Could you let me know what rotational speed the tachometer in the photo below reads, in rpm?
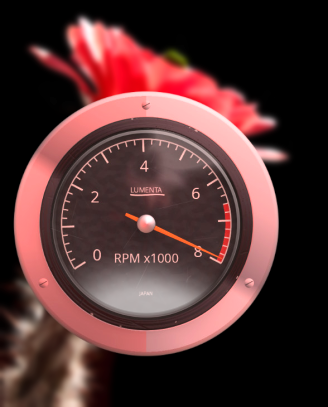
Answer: 7900 rpm
